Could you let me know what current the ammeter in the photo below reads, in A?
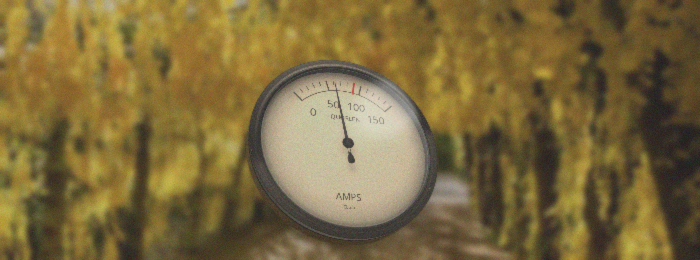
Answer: 60 A
